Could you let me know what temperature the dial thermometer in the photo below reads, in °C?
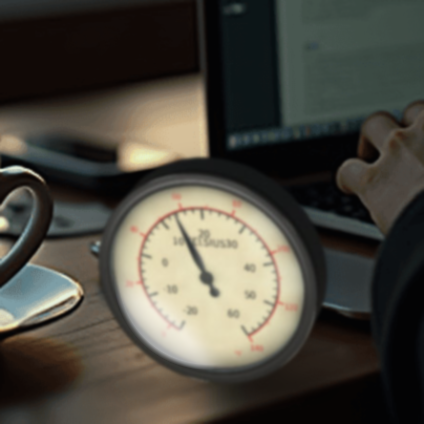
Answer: 14 °C
